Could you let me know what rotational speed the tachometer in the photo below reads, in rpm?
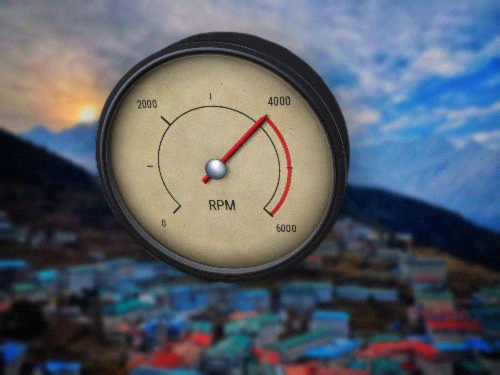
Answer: 4000 rpm
